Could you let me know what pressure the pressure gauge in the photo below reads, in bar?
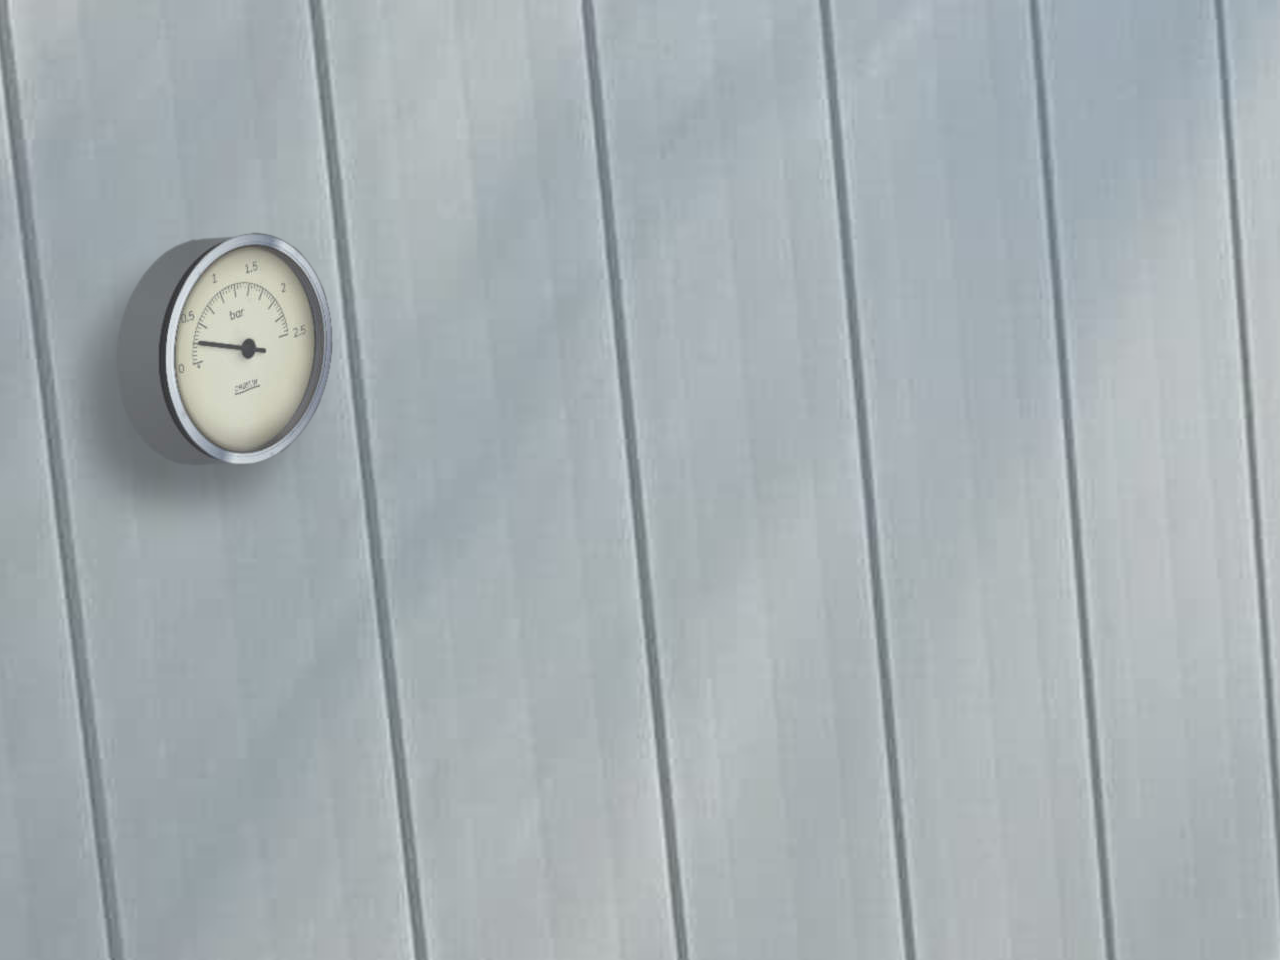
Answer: 0.25 bar
